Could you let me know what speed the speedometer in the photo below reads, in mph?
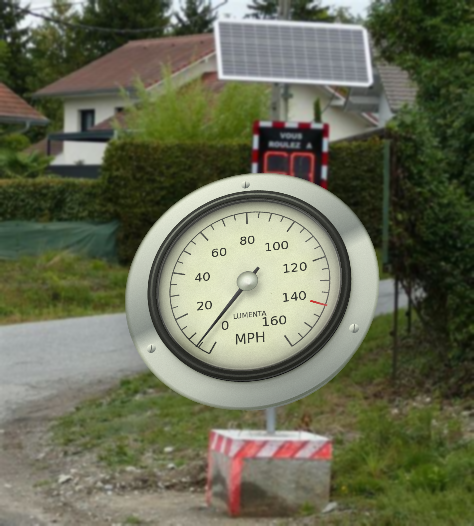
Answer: 5 mph
